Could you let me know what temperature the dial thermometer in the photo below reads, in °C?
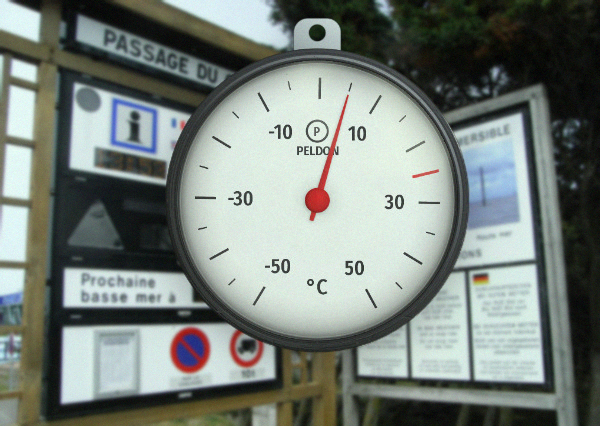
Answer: 5 °C
